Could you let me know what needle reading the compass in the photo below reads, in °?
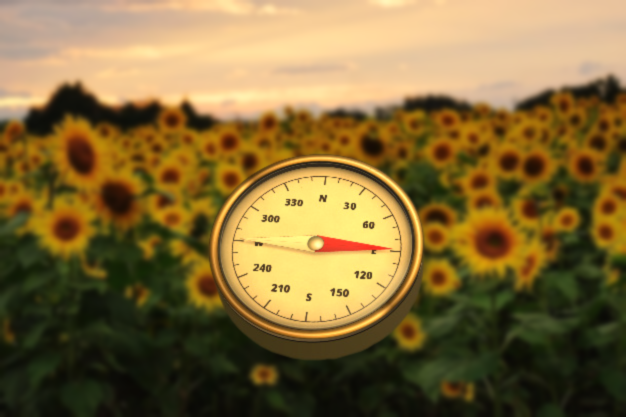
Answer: 90 °
